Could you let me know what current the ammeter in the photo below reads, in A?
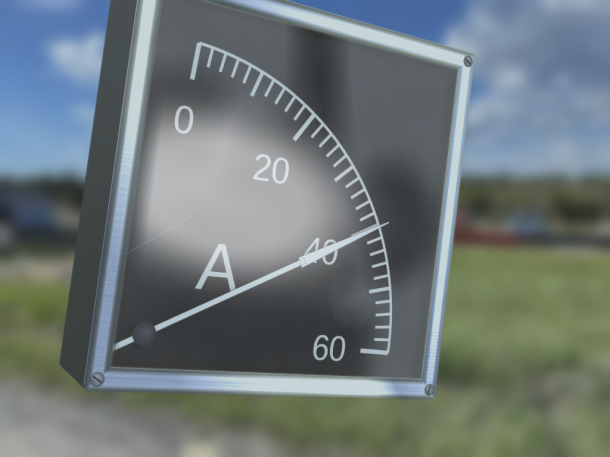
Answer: 40 A
